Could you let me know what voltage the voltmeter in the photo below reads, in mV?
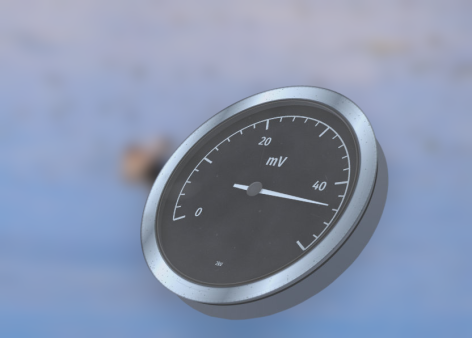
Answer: 44 mV
